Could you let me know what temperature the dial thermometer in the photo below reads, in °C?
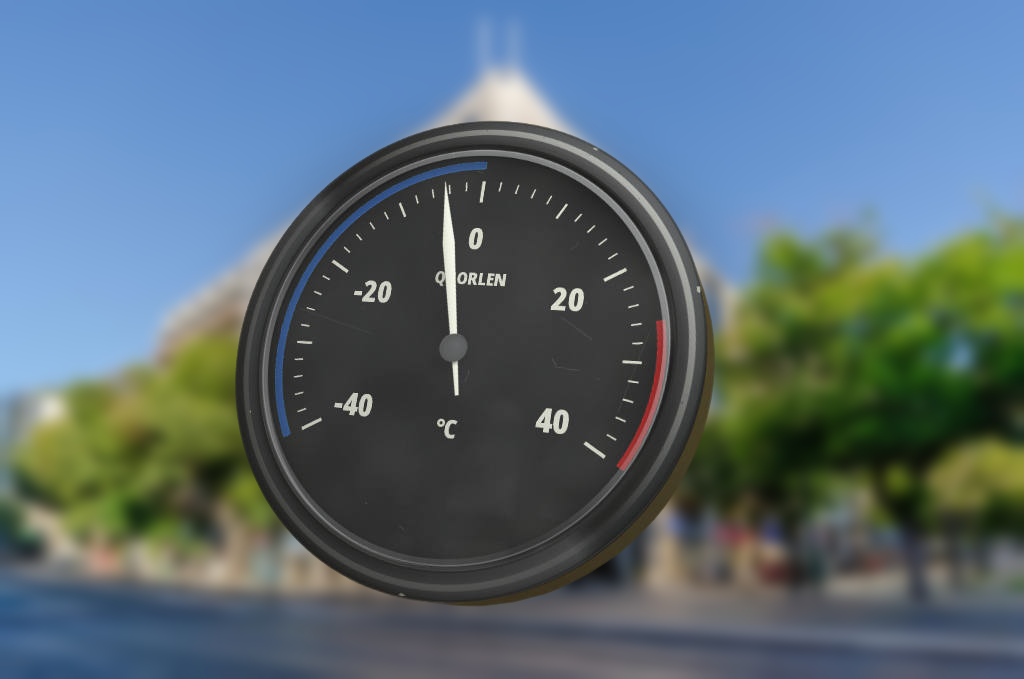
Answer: -4 °C
